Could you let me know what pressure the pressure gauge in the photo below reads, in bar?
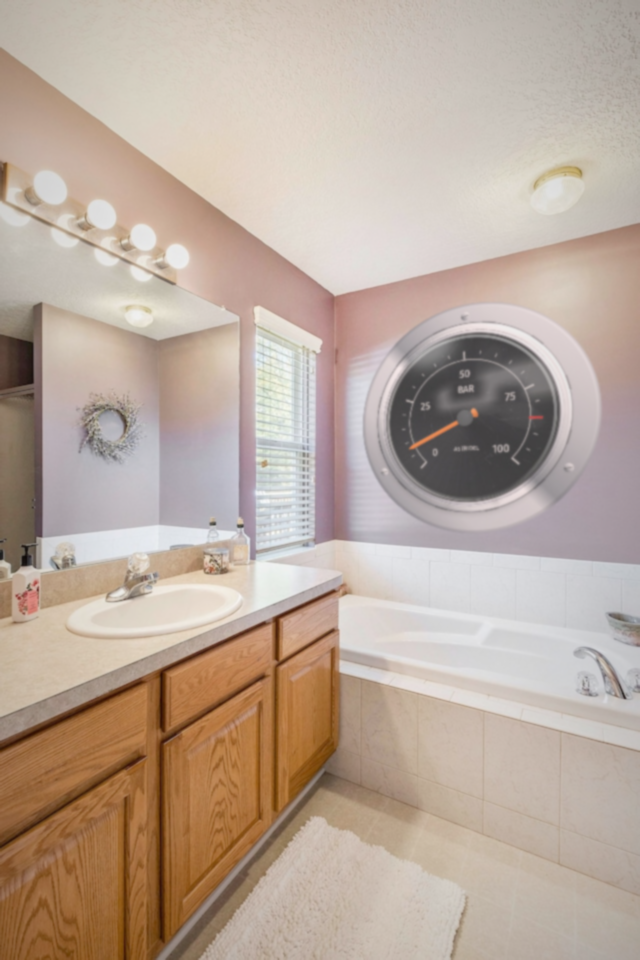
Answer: 7.5 bar
